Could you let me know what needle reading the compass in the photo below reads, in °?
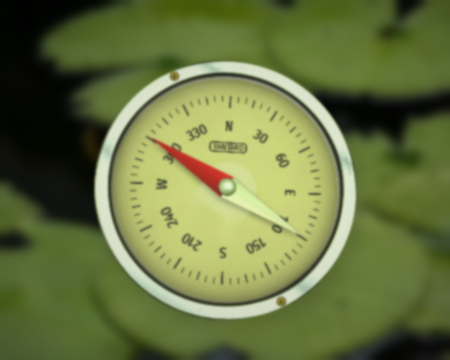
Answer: 300 °
